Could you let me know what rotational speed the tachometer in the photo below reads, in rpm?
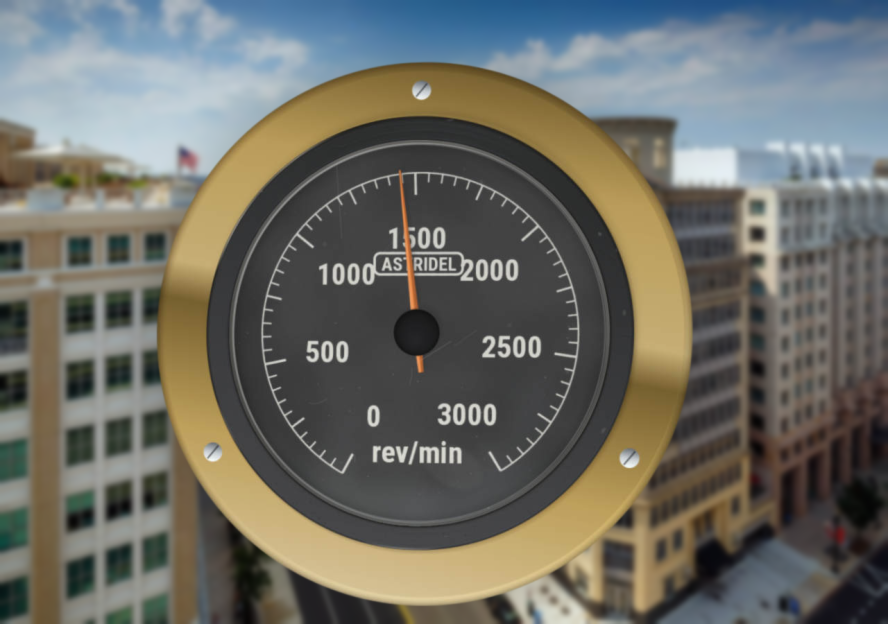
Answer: 1450 rpm
